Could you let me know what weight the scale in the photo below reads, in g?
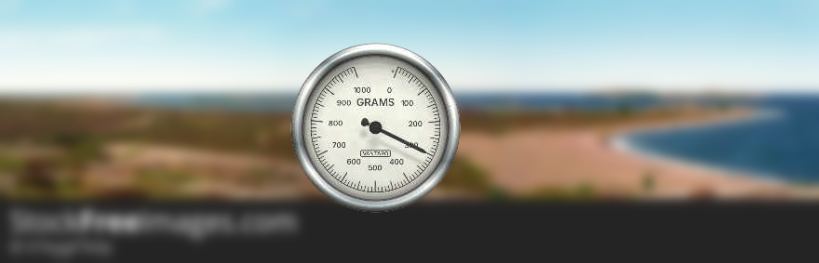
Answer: 300 g
